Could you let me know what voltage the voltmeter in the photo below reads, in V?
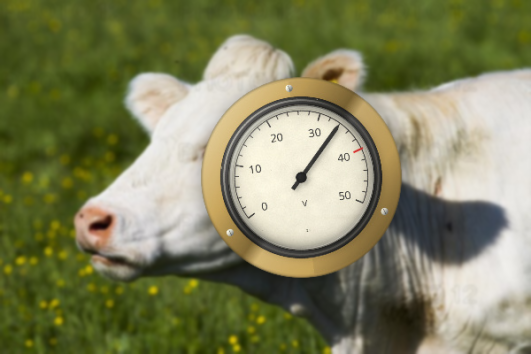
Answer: 34 V
